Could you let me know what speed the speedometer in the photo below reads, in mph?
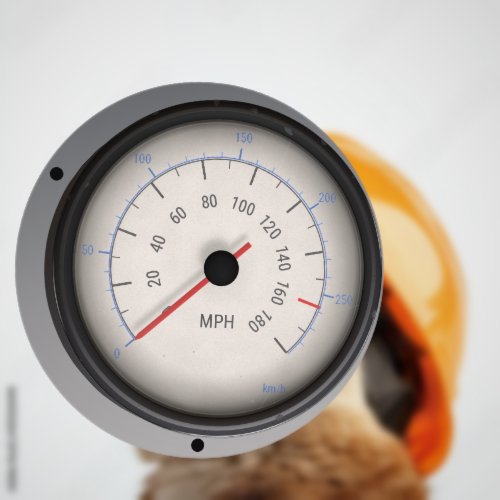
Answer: 0 mph
